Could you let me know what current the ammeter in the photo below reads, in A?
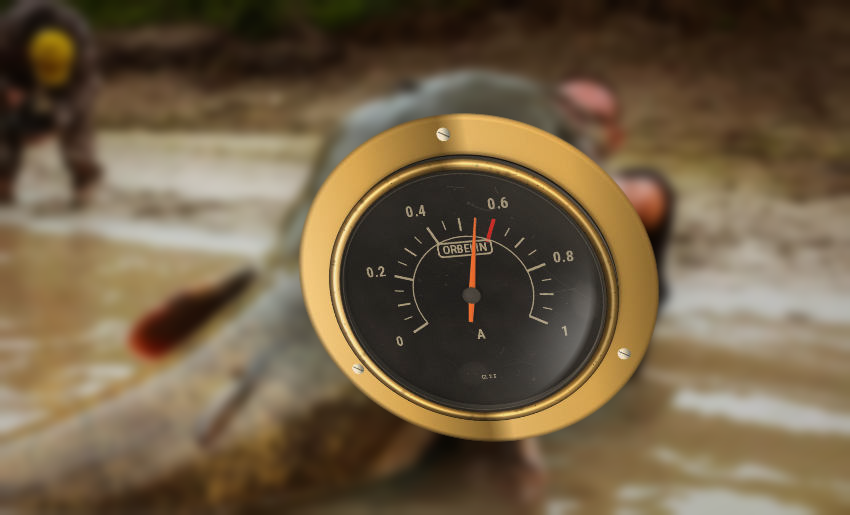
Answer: 0.55 A
